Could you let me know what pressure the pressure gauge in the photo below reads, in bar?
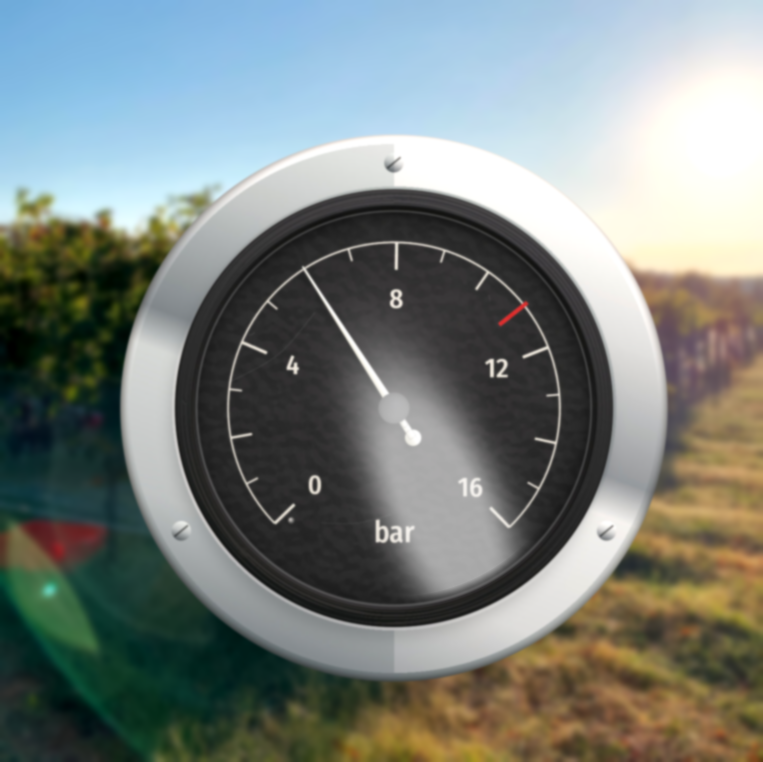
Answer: 6 bar
